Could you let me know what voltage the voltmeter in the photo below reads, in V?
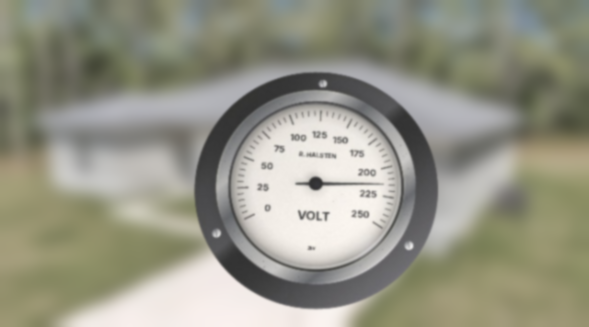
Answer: 215 V
